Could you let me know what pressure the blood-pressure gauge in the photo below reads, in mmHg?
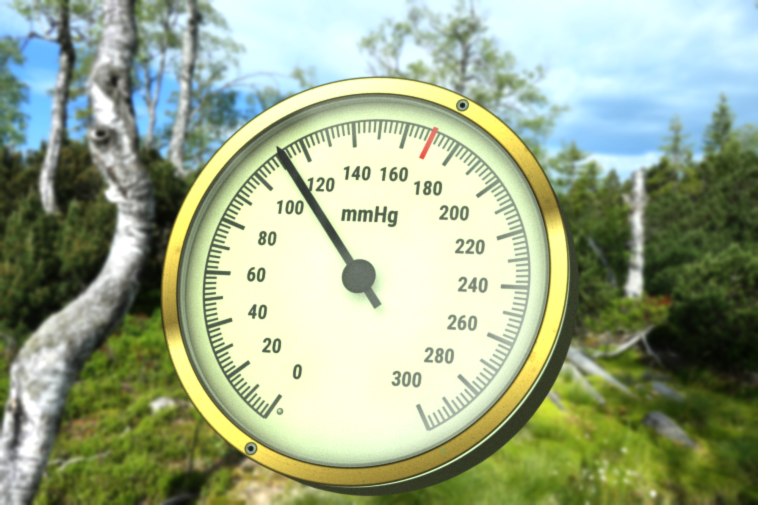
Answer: 112 mmHg
